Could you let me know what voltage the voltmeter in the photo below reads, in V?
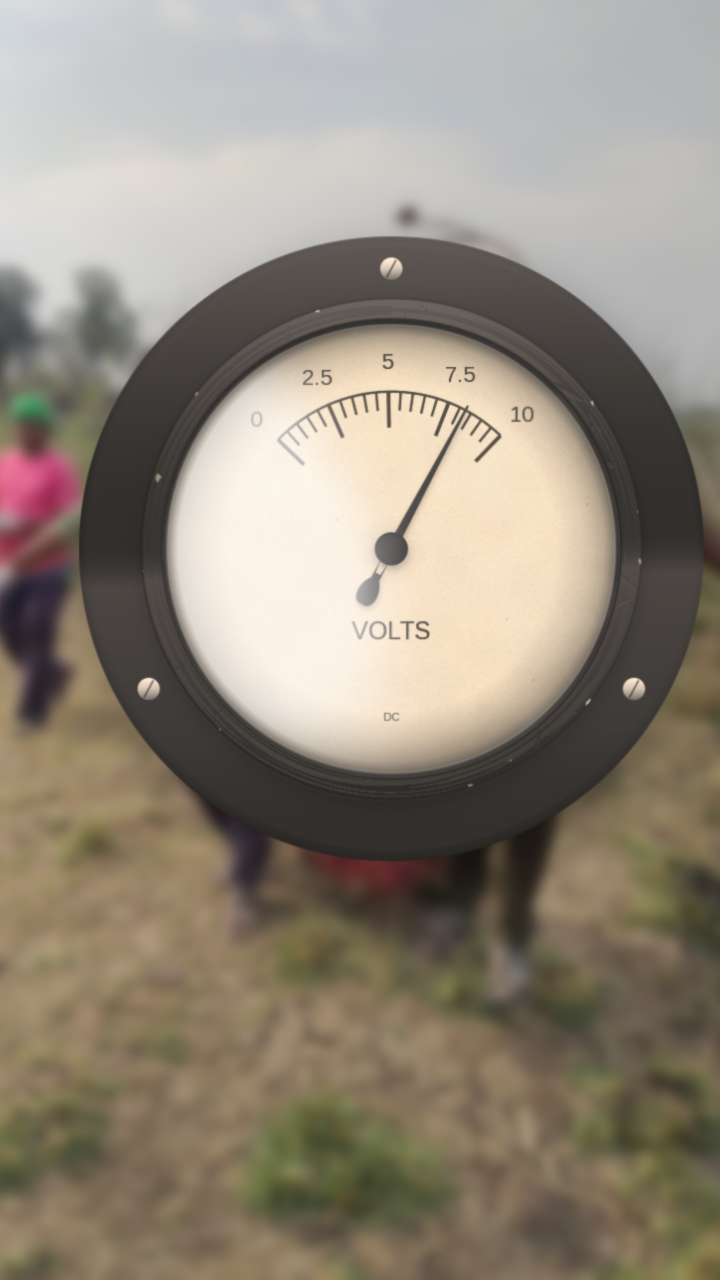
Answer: 8.25 V
